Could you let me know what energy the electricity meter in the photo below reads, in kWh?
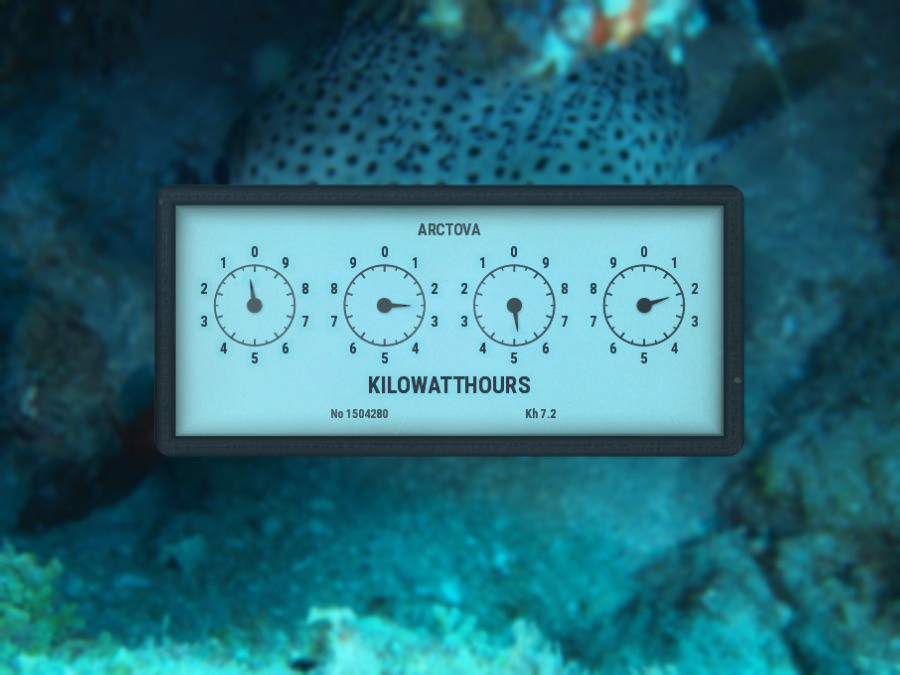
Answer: 252 kWh
